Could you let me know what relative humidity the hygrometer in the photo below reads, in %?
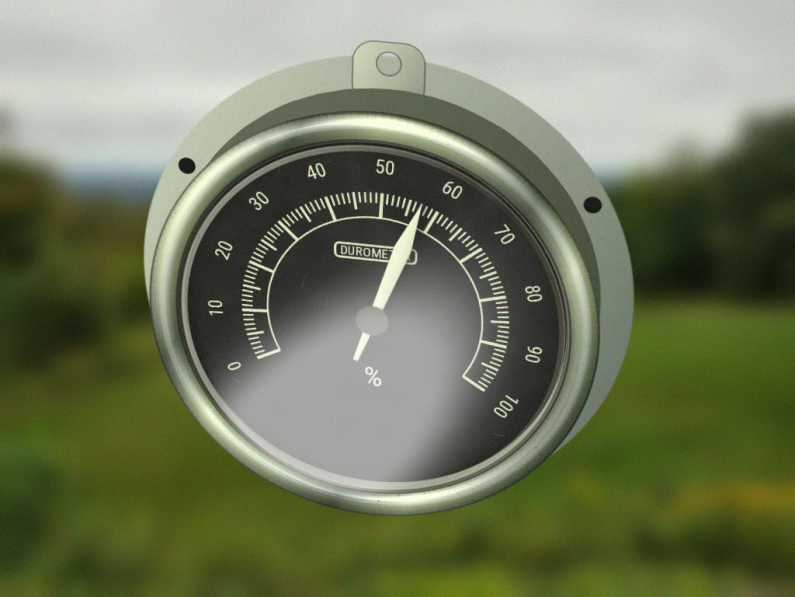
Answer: 57 %
